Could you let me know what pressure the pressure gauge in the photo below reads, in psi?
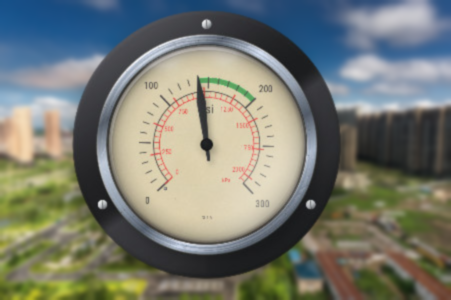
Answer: 140 psi
